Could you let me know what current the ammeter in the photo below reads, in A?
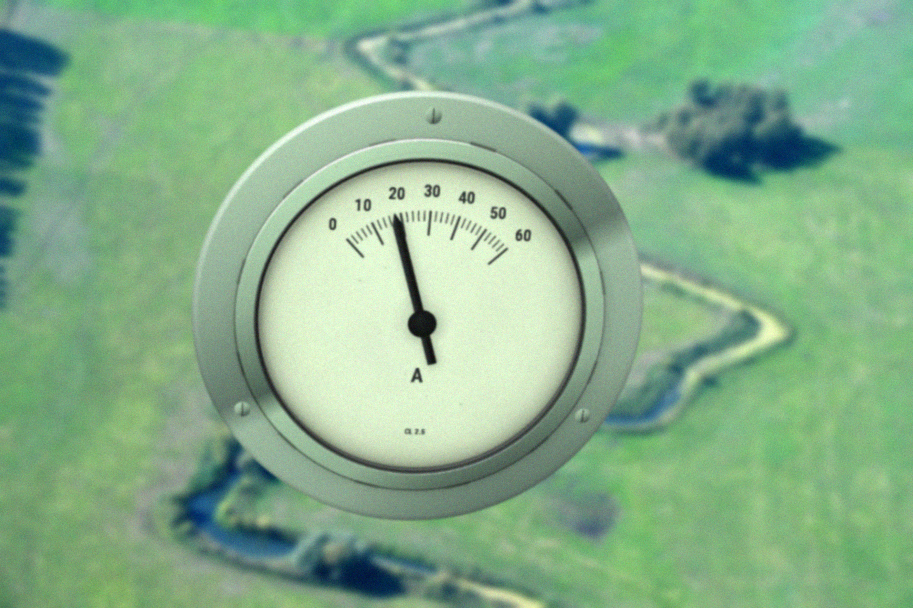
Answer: 18 A
